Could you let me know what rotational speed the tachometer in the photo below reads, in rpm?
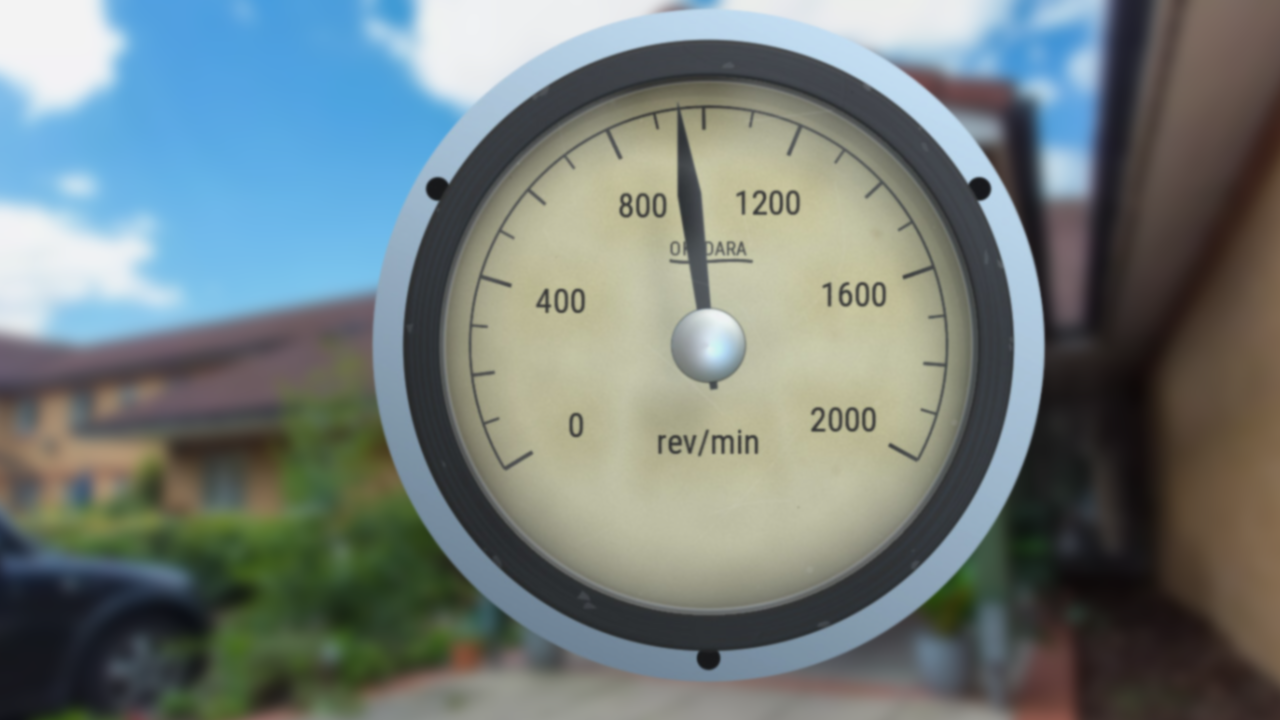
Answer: 950 rpm
